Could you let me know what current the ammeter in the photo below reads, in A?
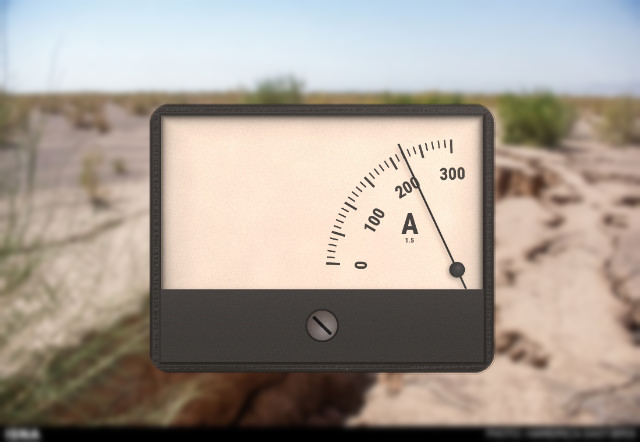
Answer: 220 A
